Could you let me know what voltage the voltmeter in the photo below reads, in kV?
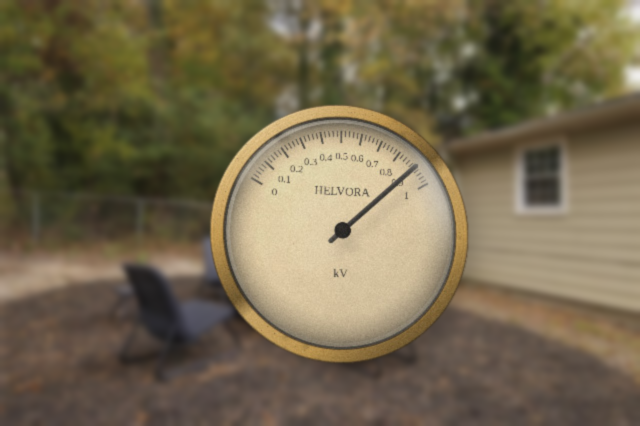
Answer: 0.9 kV
